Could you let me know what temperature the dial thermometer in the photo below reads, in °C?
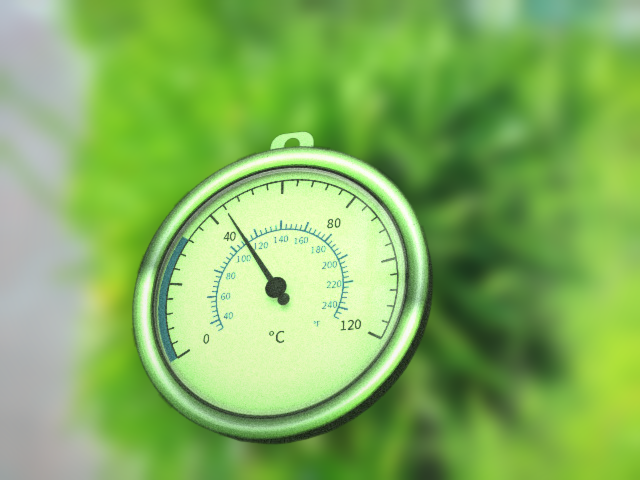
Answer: 44 °C
